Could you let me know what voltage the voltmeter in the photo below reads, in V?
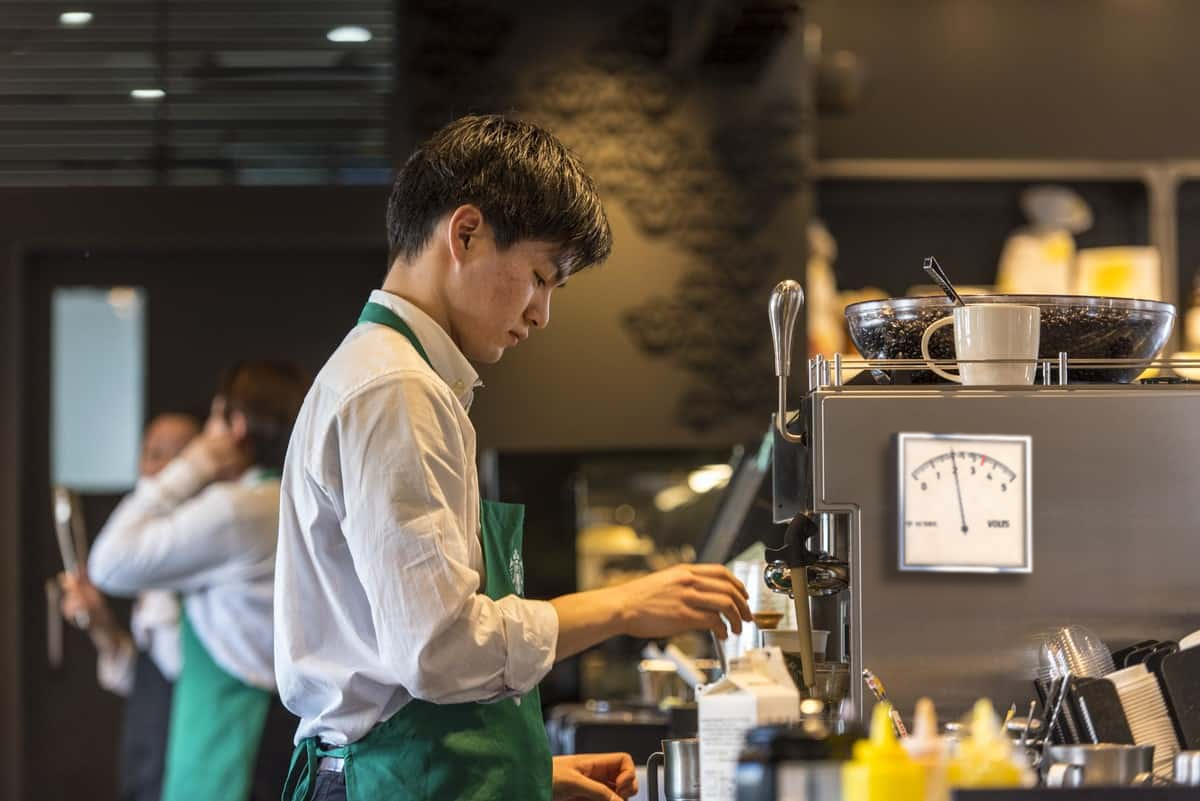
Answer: 2 V
